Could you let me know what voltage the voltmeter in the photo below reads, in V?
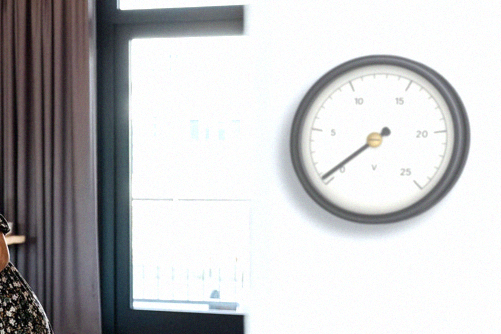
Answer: 0.5 V
